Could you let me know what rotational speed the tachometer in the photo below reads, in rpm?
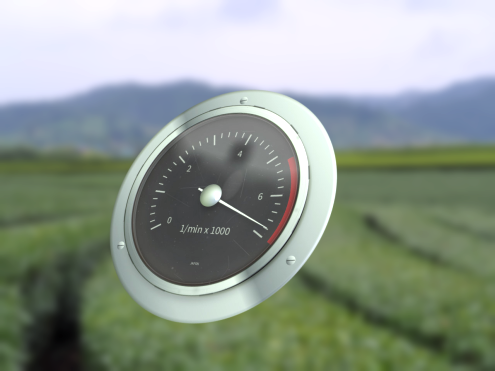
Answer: 6800 rpm
